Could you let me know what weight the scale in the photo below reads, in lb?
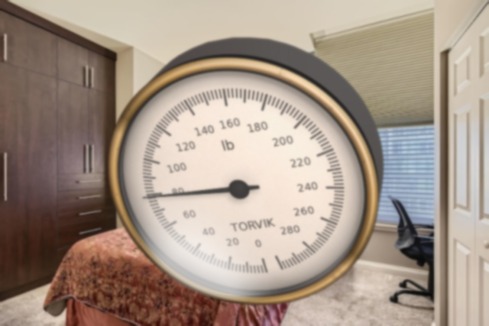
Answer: 80 lb
